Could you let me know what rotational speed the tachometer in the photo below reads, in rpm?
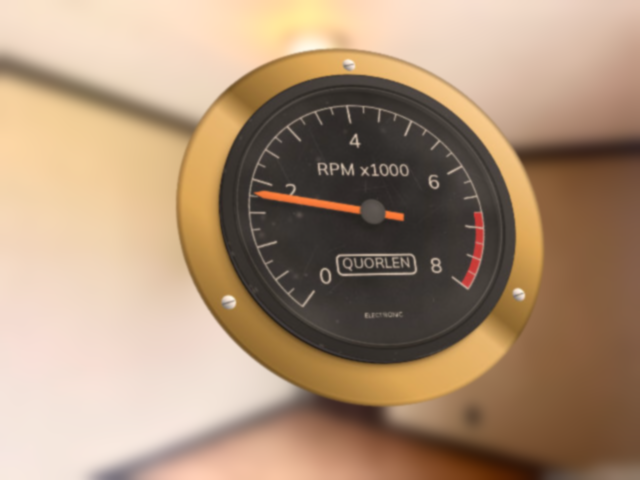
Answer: 1750 rpm
